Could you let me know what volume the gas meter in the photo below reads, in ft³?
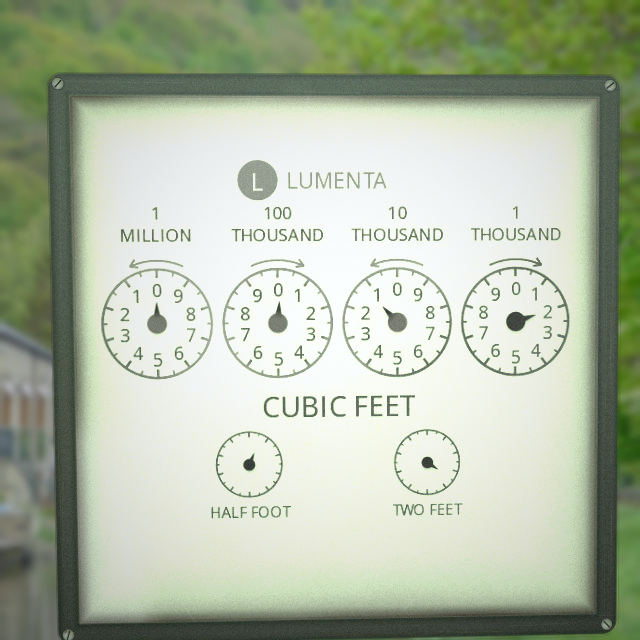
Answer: 1200 ft³
